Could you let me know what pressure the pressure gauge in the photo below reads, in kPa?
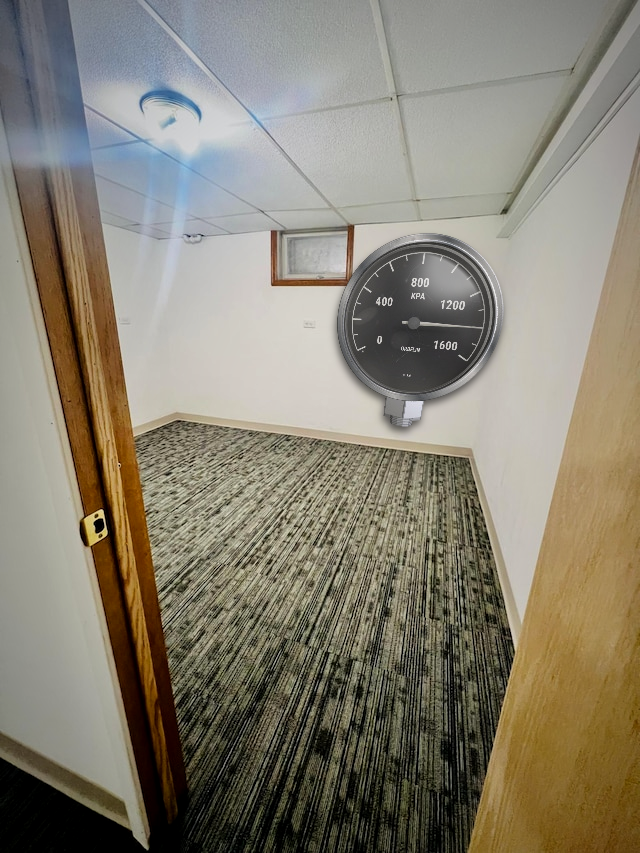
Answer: 1400 kPa
